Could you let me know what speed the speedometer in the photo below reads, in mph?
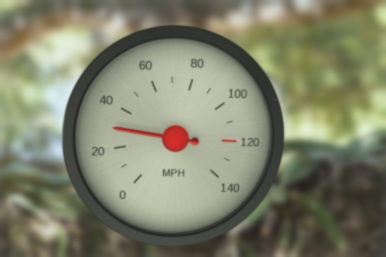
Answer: 30 mph
